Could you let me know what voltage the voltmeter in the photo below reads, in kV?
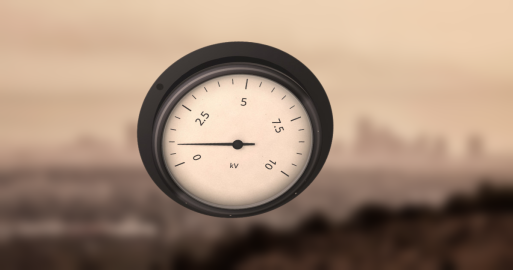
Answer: 1 kV
